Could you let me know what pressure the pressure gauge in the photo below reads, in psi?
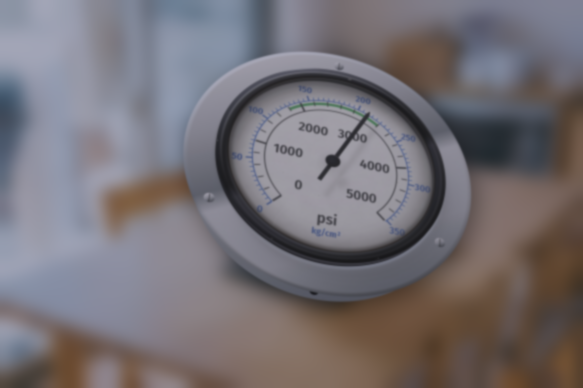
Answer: 3000 psi
